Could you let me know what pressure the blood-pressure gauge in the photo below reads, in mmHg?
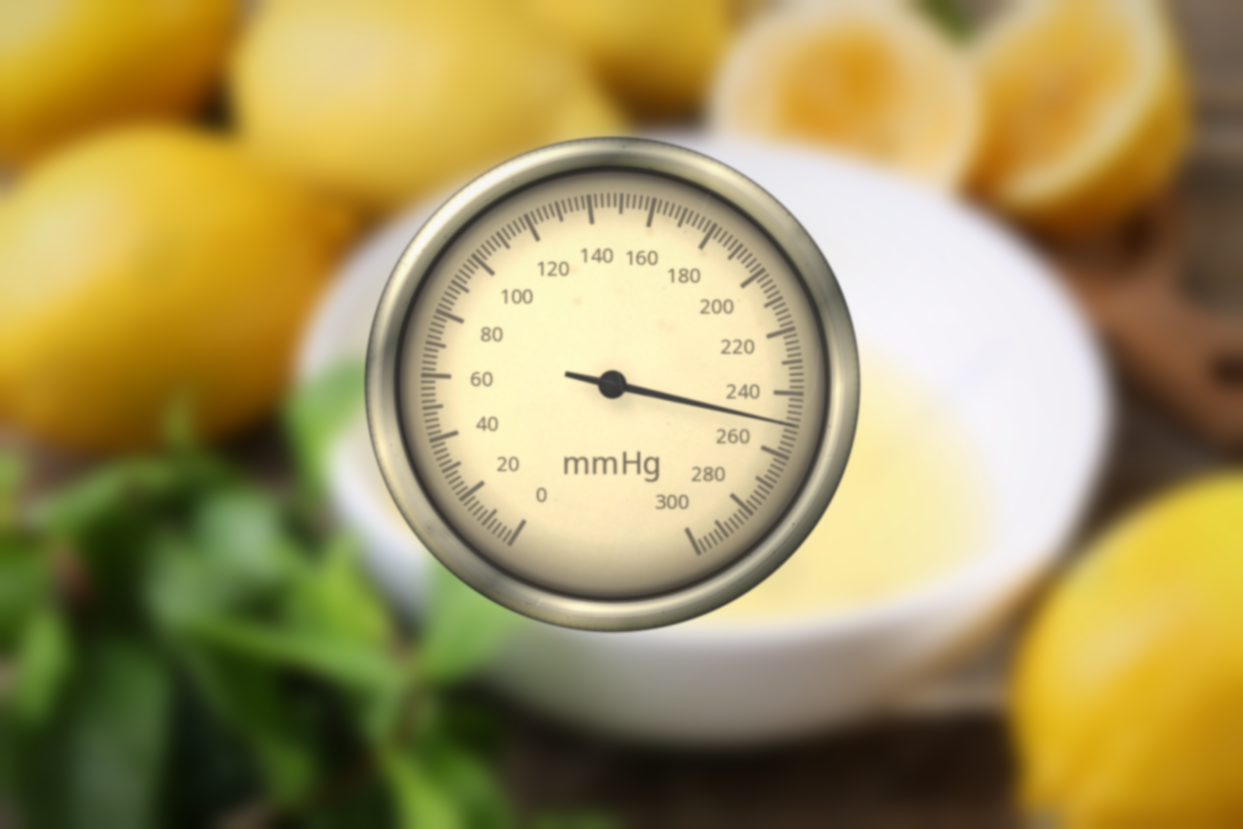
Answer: 250 mmHg
